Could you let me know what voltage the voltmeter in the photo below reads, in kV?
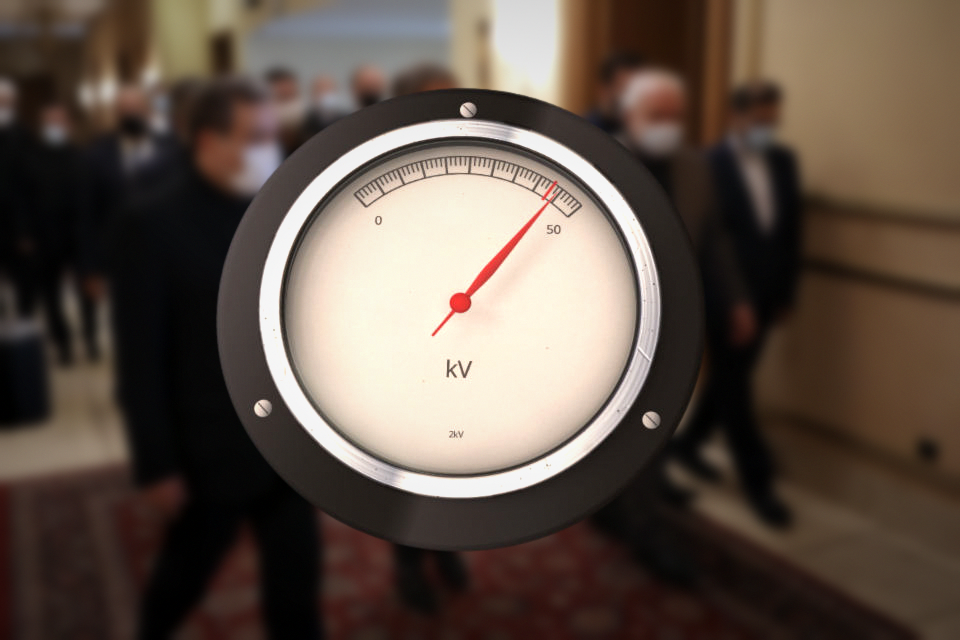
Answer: 45 kV
